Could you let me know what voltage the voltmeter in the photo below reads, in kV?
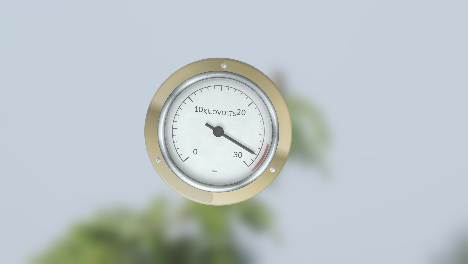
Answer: 28 kV
